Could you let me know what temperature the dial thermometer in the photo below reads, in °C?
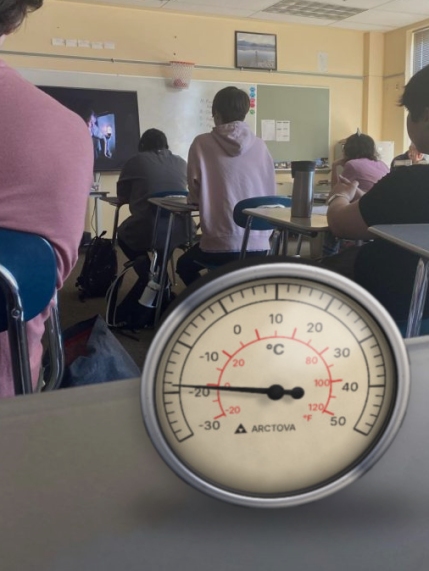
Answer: -18 °C
